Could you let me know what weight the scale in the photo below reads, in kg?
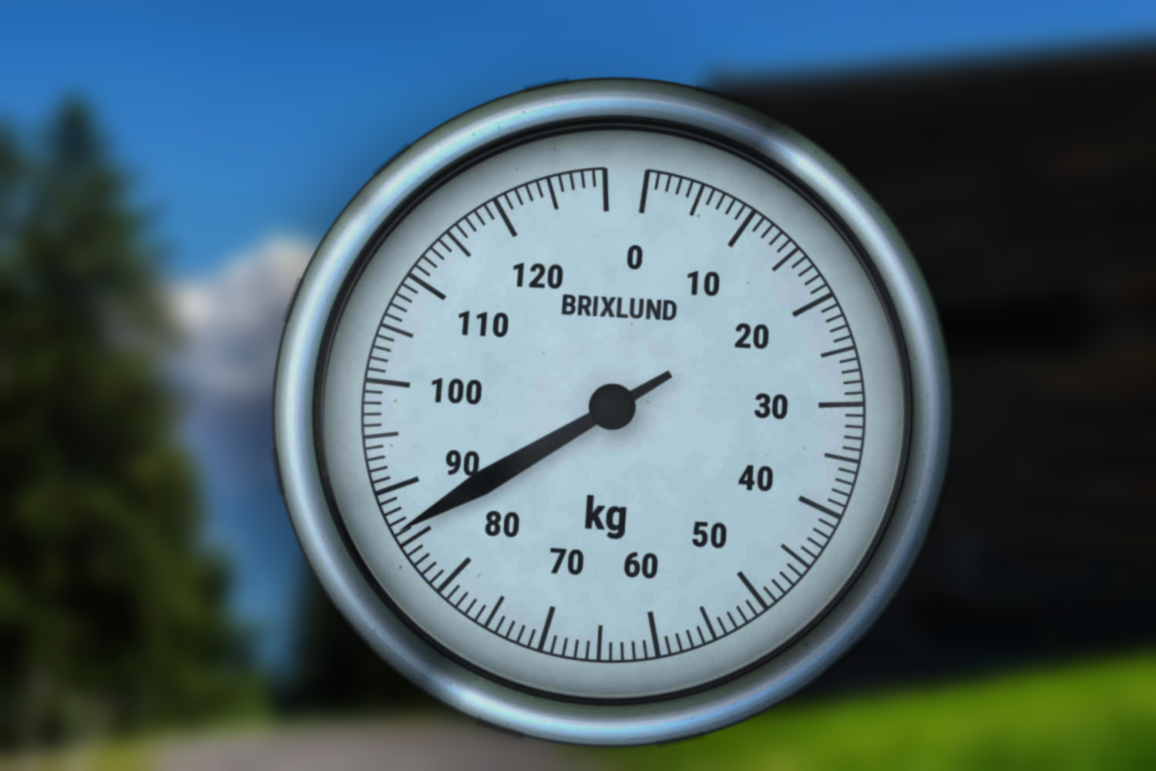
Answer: 86 kg
